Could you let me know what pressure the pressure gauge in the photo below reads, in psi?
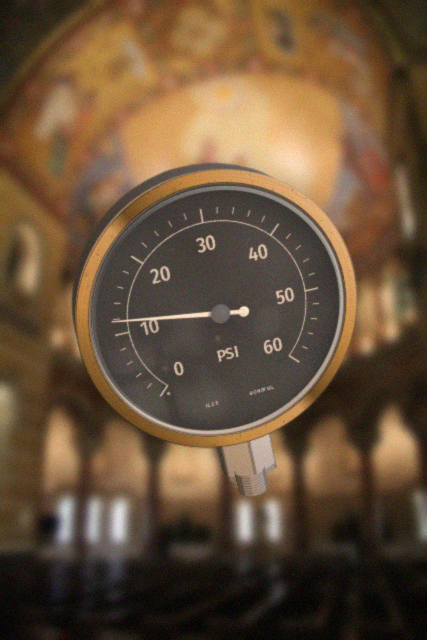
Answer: 12 psi
